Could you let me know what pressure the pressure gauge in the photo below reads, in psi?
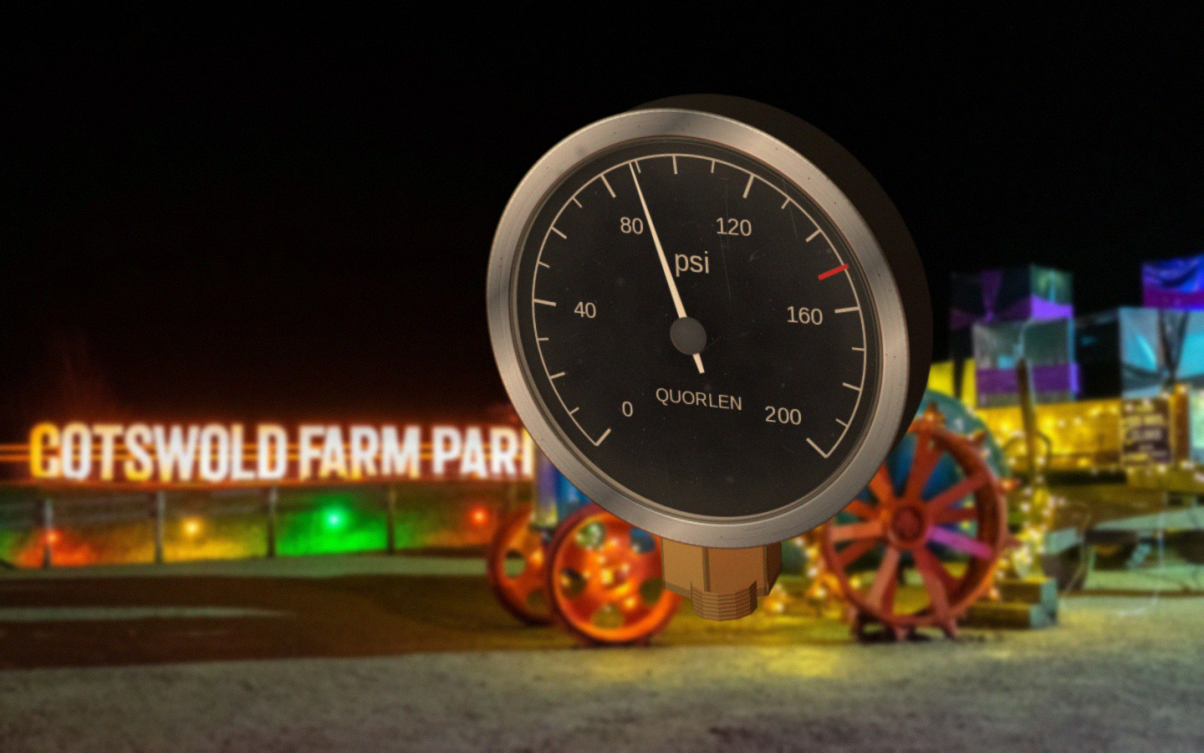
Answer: 90 psi
